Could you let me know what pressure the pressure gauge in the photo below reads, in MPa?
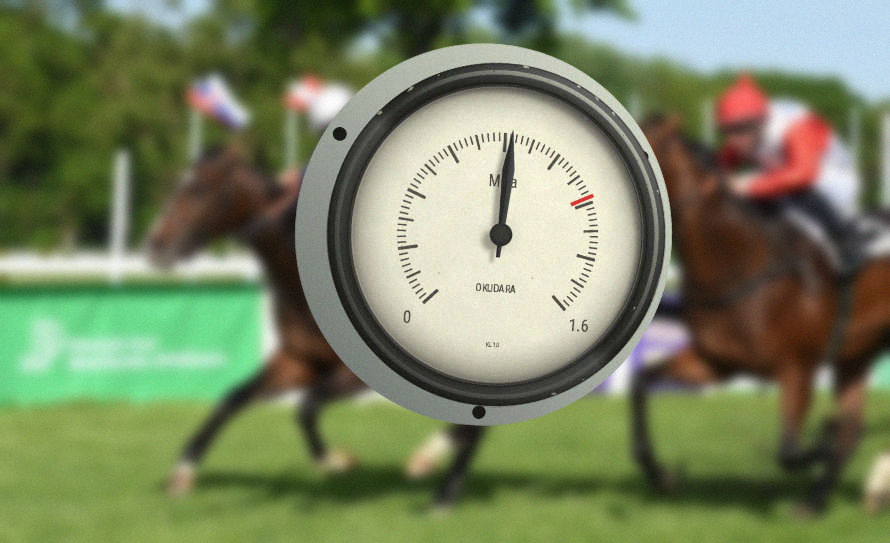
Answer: 0.82 MPa
